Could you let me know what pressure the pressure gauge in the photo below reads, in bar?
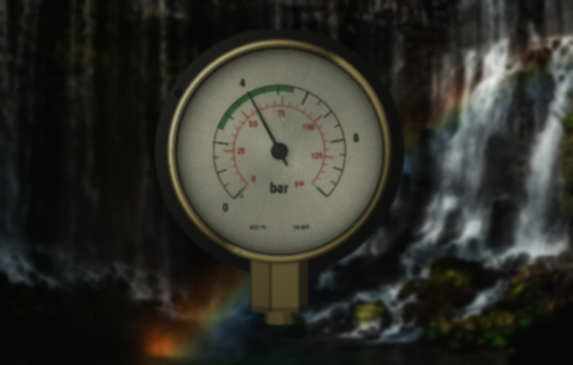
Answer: 4 bar
